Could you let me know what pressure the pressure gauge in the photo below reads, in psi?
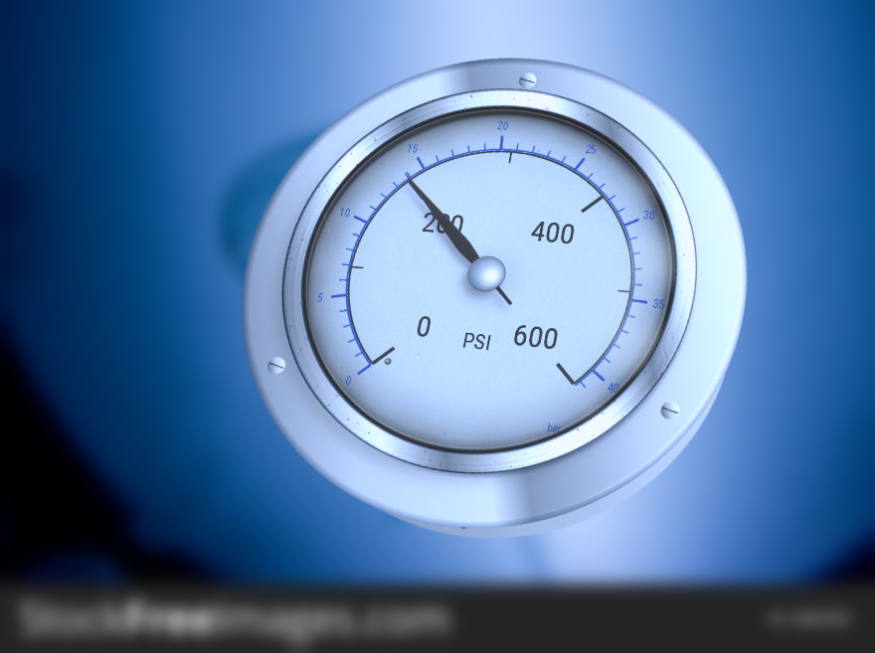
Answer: 200 psi
